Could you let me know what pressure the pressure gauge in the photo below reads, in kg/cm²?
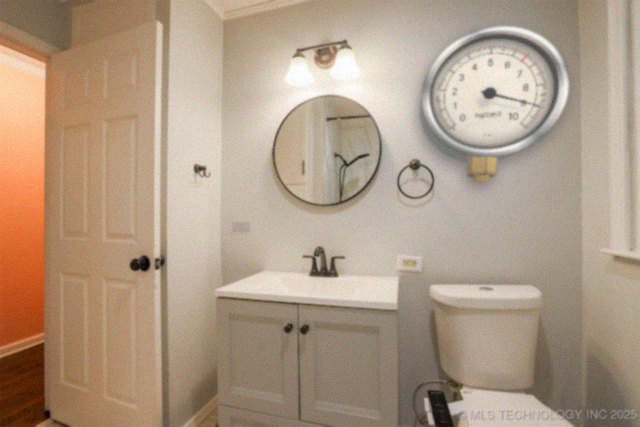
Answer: 9 kg/cm²
